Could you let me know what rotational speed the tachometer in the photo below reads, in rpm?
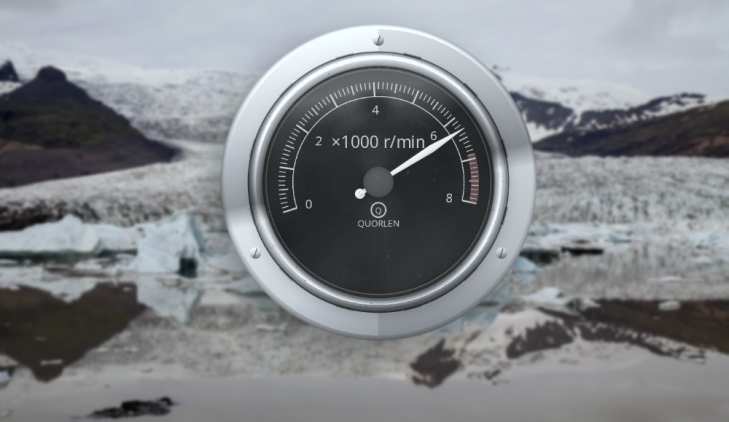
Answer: 6300 rpm
